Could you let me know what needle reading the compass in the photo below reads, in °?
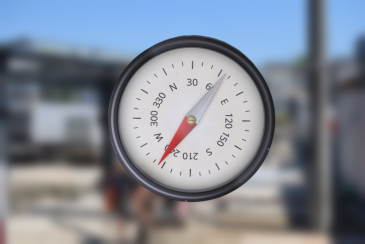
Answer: 245 °
